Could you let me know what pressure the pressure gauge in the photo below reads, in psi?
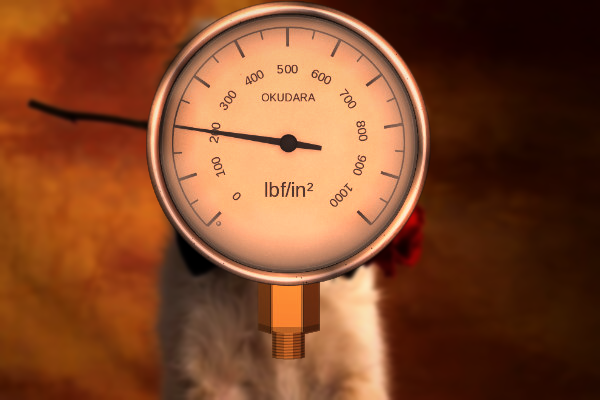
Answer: 200 psi
